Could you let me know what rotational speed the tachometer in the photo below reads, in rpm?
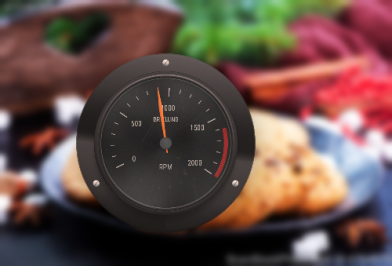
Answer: 900 rpm
